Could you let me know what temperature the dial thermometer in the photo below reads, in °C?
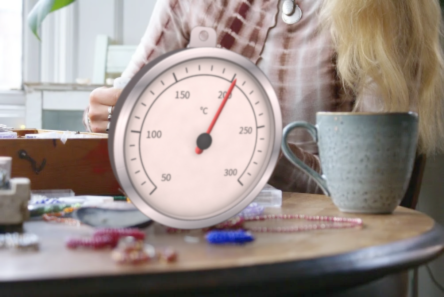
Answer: 200 °C
